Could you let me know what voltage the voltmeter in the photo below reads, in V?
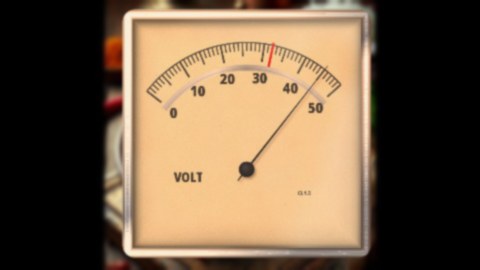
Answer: 45 V
